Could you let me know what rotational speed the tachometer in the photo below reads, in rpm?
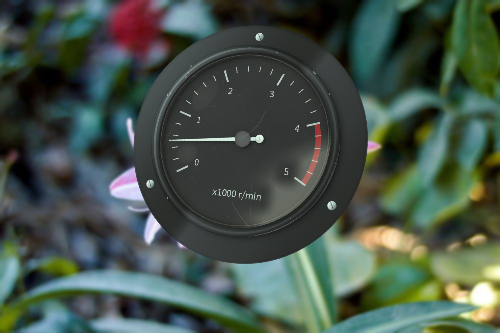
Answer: 500 rpm
